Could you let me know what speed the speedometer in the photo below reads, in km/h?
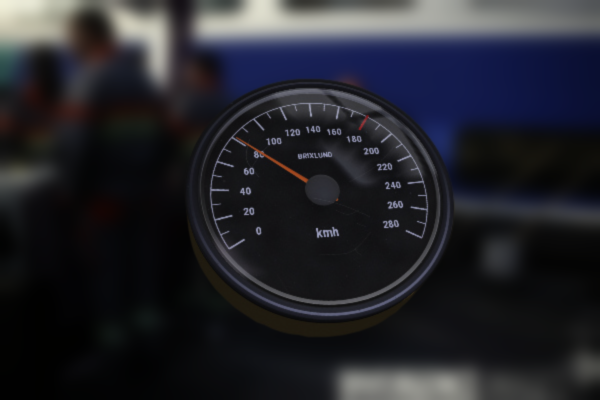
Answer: 80 km/h
